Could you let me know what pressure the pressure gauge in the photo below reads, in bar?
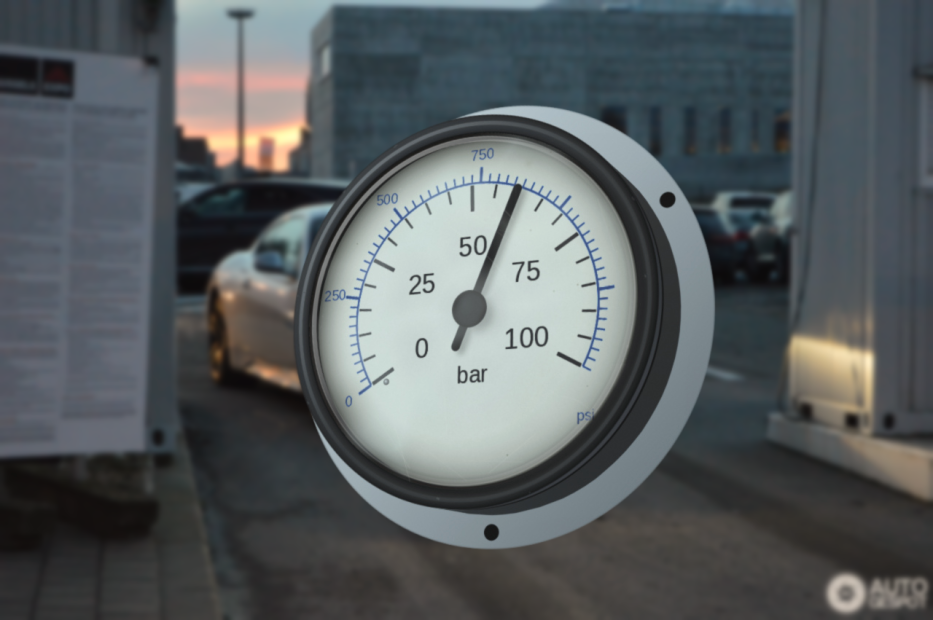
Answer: 60 bar
